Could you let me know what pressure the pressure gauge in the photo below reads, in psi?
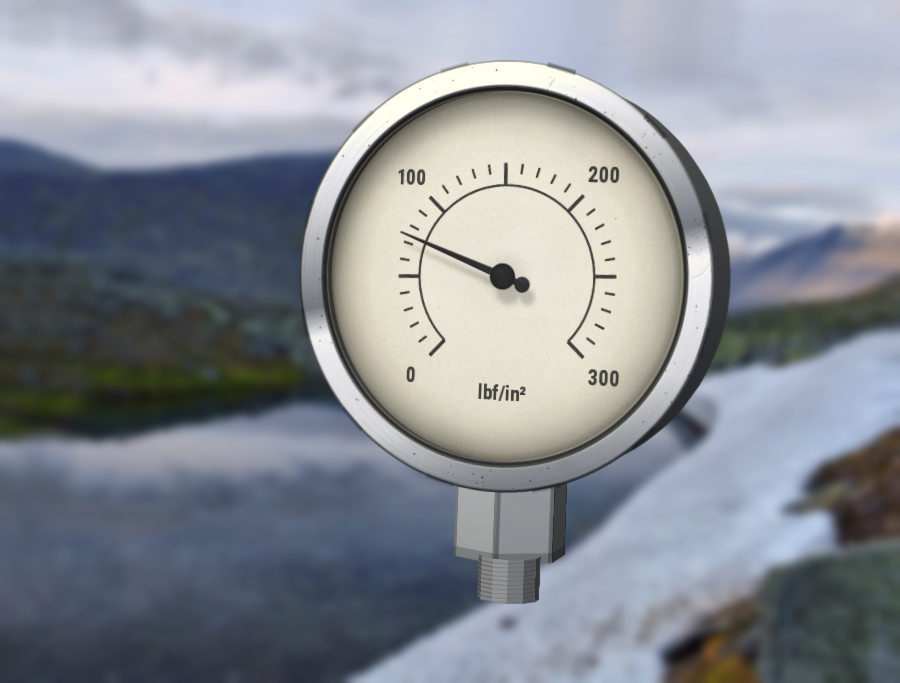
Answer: 75 psi
